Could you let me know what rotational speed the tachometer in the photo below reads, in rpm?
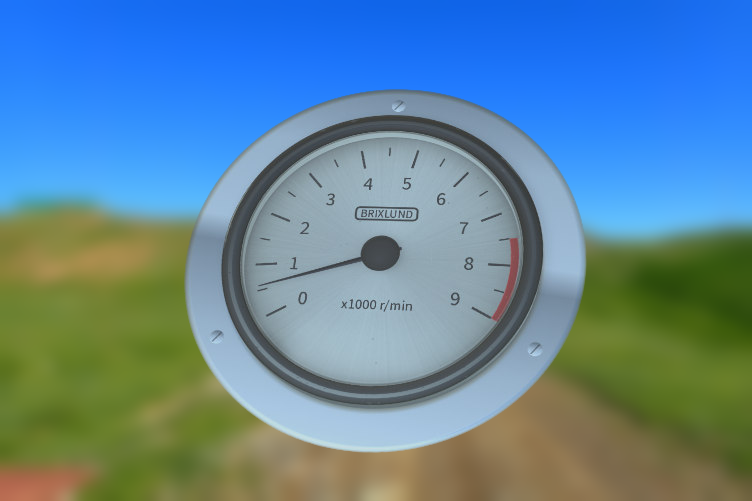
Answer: 500 rpm
